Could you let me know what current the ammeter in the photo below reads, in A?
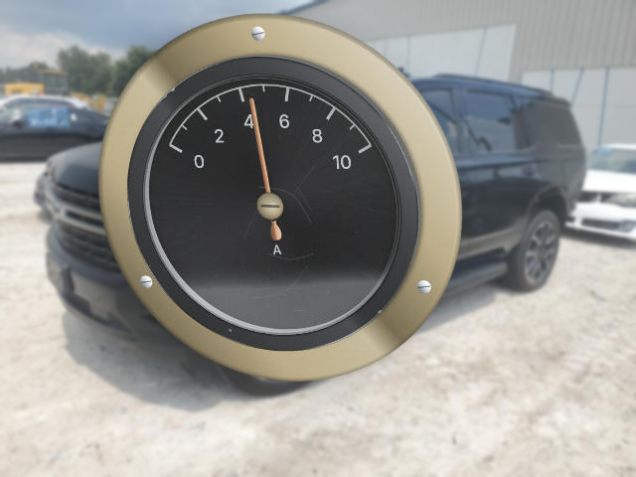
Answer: 4.5 A
